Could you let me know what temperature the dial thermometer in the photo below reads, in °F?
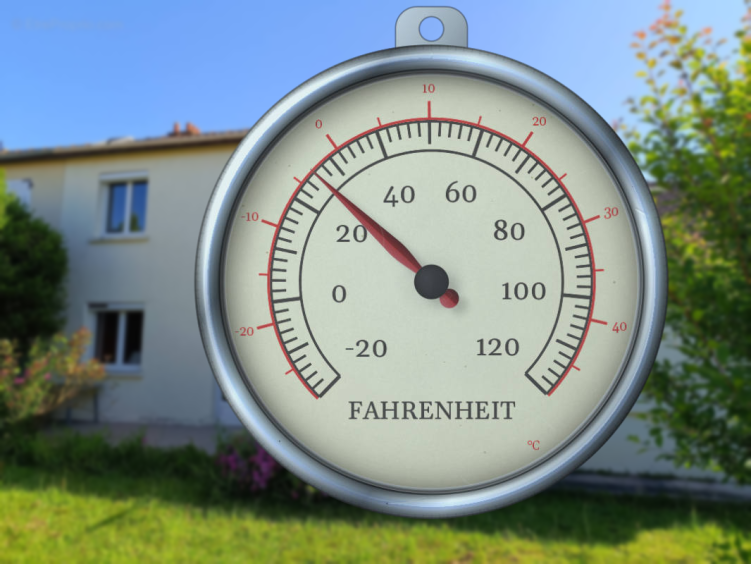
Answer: 26 °F
